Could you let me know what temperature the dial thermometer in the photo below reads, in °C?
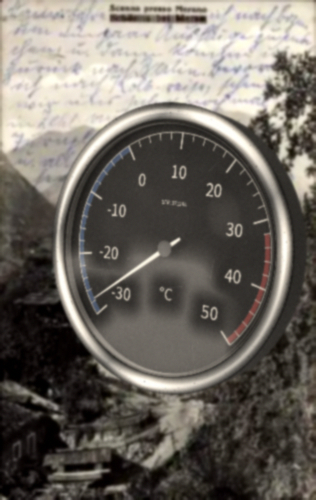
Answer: -28 °C
